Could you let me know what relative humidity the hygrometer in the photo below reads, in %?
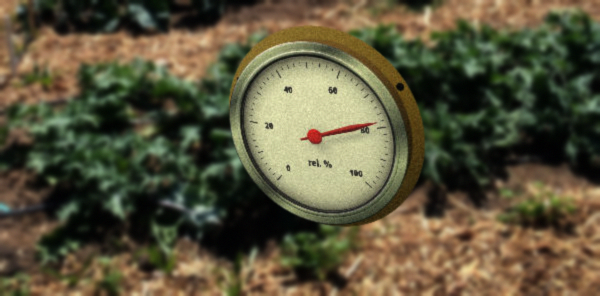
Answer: 78 %
